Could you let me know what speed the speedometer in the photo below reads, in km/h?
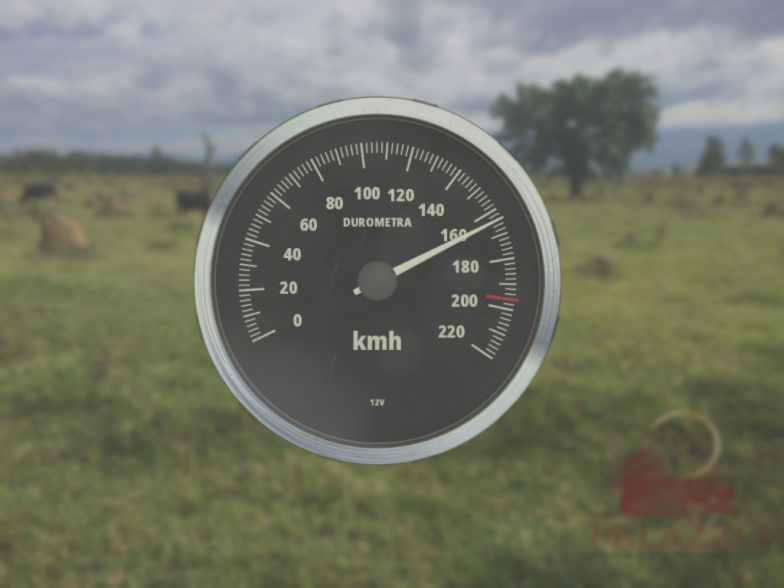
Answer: 164 km/h
